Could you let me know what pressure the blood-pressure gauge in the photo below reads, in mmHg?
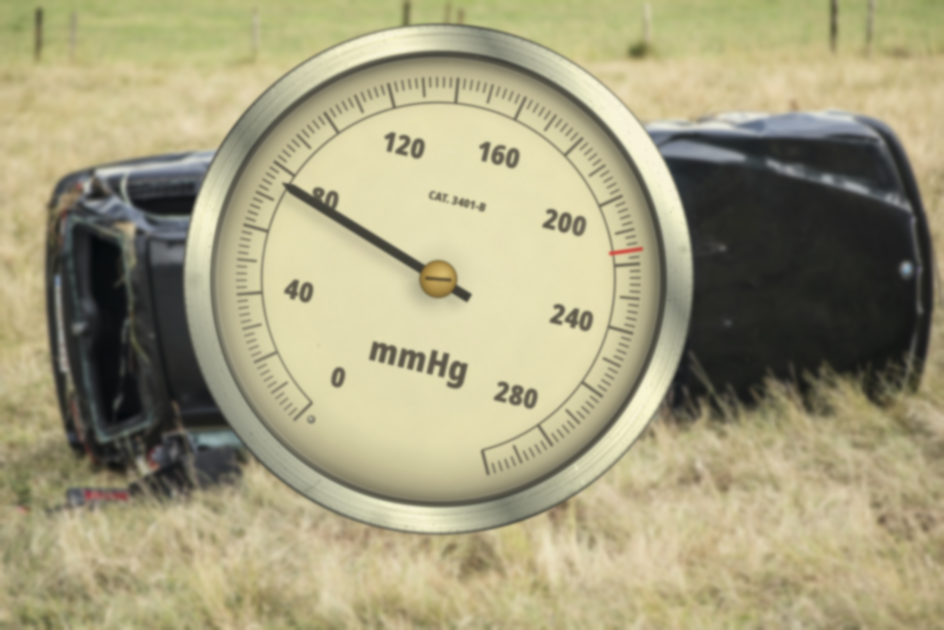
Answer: 76 mmHg
